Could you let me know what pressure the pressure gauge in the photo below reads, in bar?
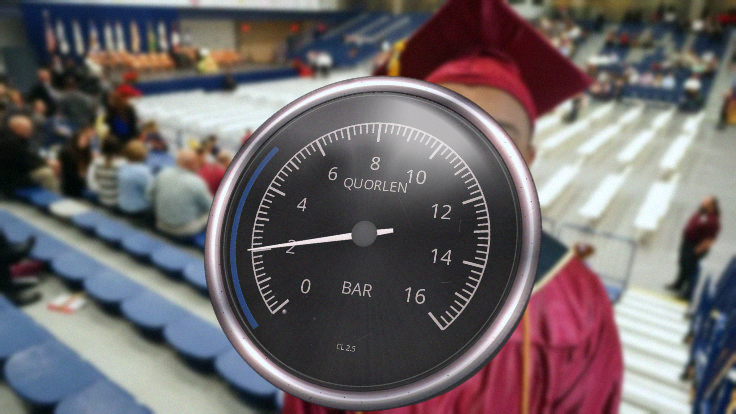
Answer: 2 bar
